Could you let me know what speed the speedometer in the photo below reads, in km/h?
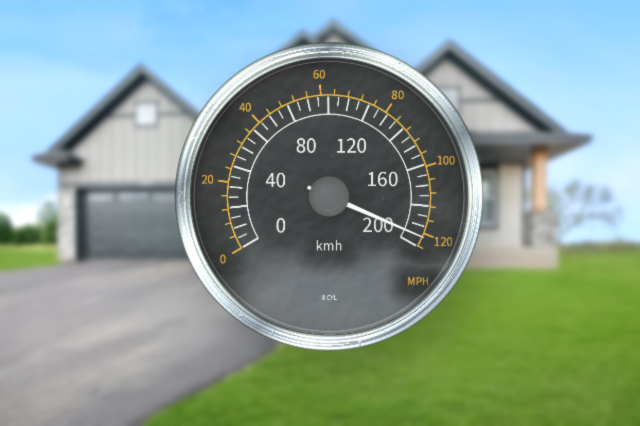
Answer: 195 km/h
